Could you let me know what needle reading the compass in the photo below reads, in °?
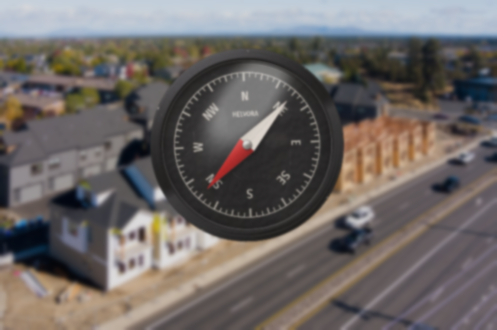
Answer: 225 °
